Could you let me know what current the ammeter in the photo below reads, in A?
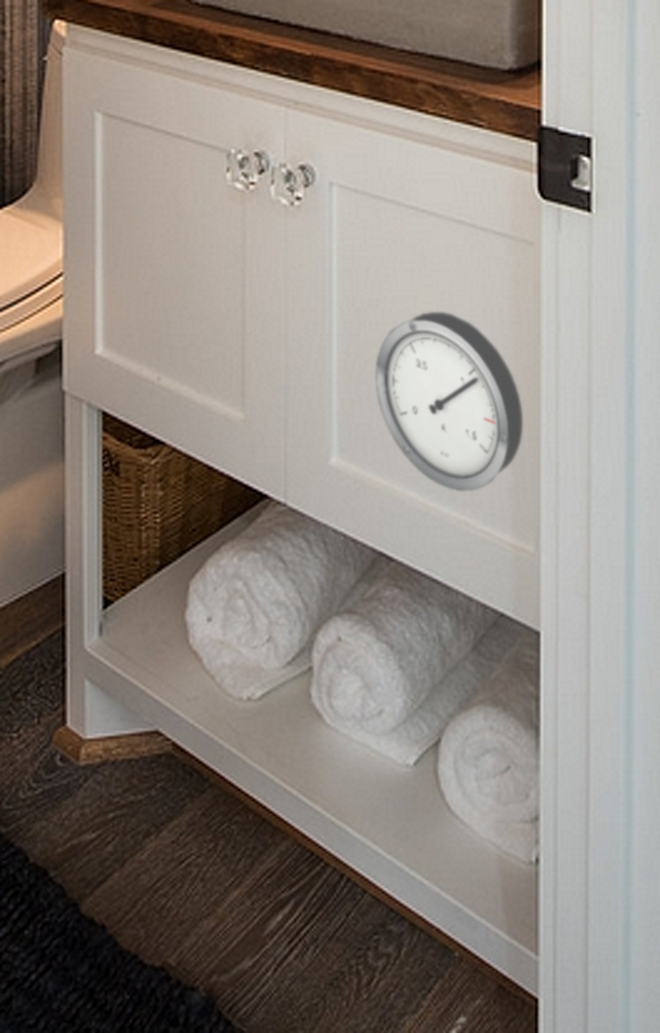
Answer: 1.05 A
